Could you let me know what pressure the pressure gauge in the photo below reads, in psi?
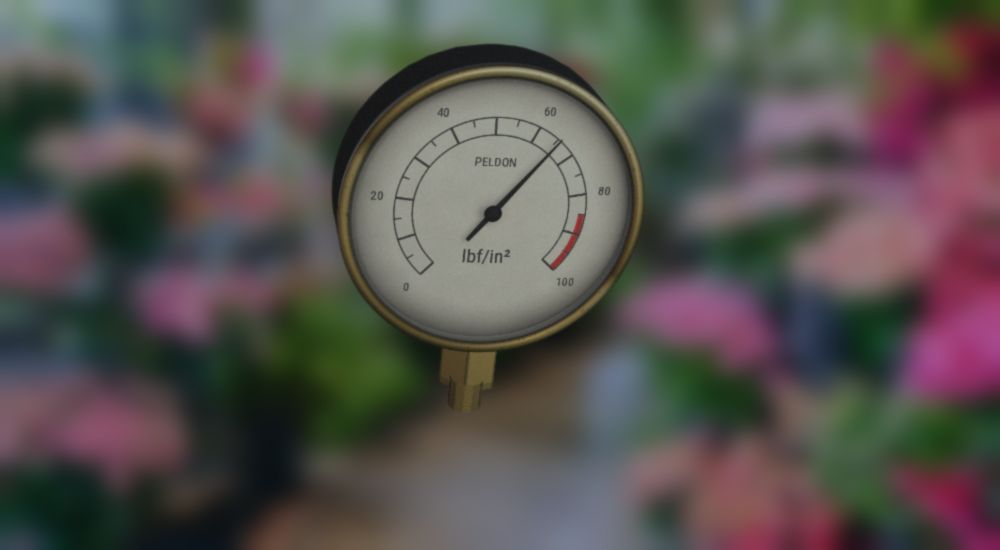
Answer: 65 psi
